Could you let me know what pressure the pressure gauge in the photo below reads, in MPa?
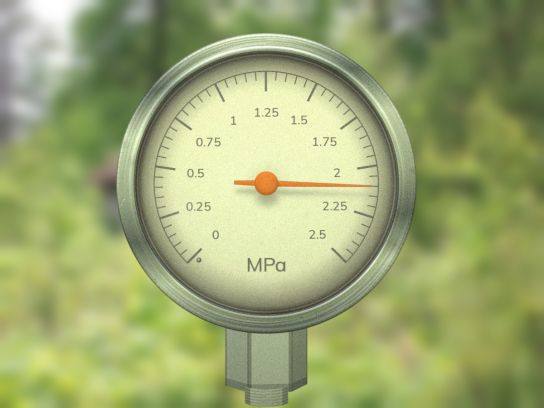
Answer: 2.1 MPa
